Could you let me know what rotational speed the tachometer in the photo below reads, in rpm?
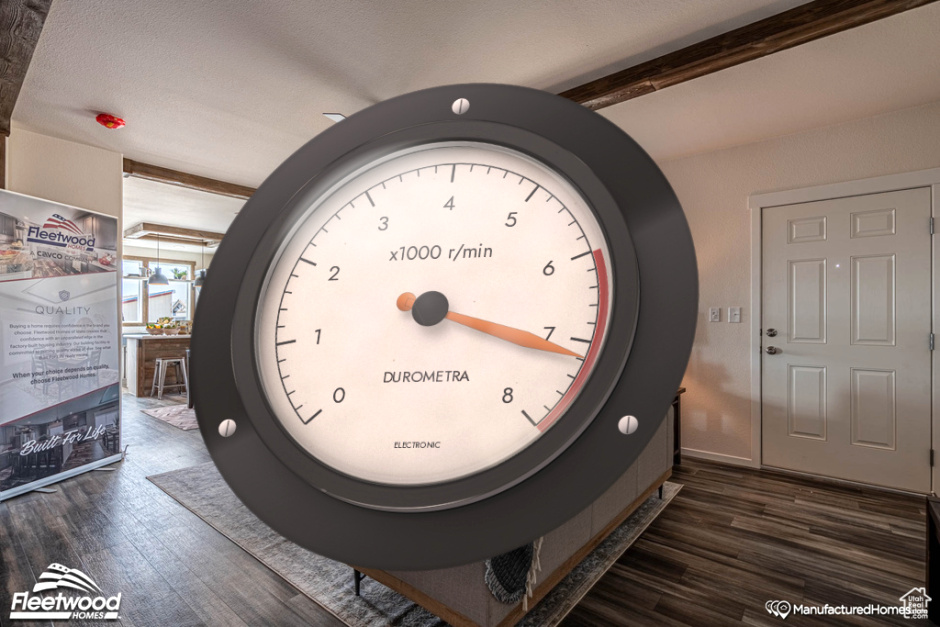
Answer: 7200 rpm
